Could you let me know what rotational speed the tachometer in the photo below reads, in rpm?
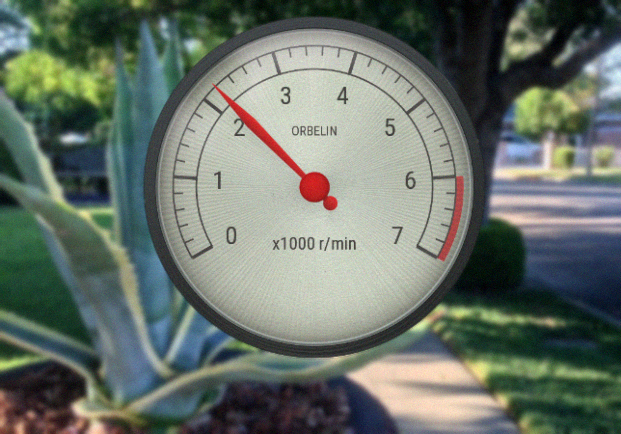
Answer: 2200 rpm
